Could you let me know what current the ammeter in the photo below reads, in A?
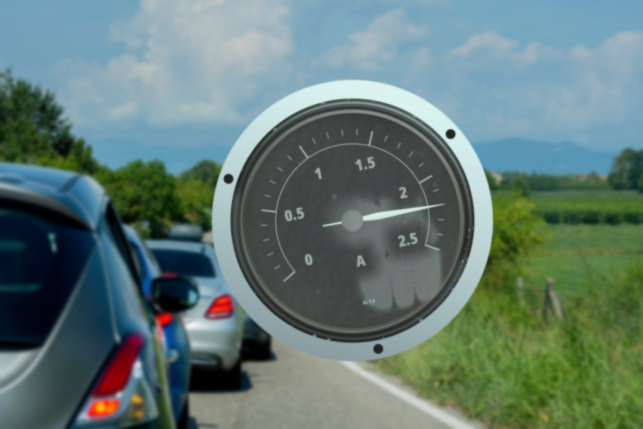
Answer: 2.2 A
